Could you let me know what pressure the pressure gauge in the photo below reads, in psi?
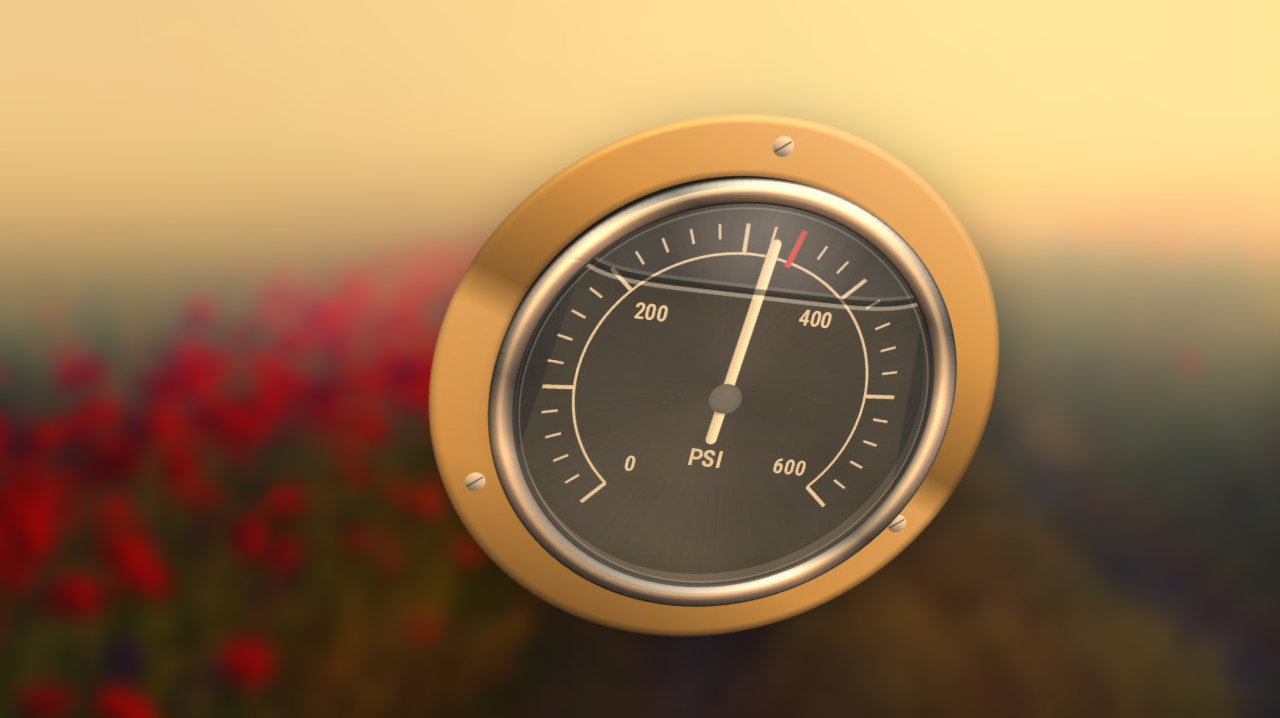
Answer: 320 psi
